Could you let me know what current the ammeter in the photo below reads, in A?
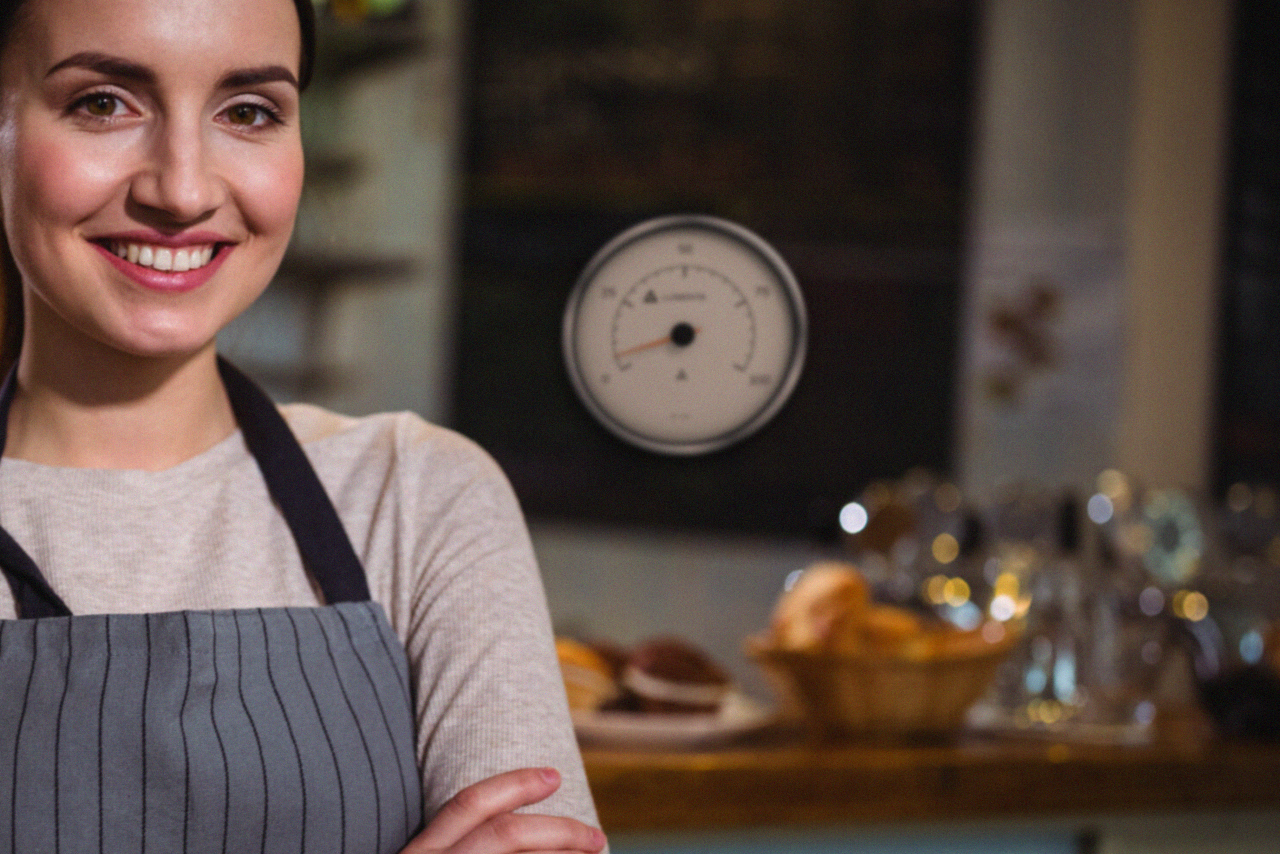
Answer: 5 A
